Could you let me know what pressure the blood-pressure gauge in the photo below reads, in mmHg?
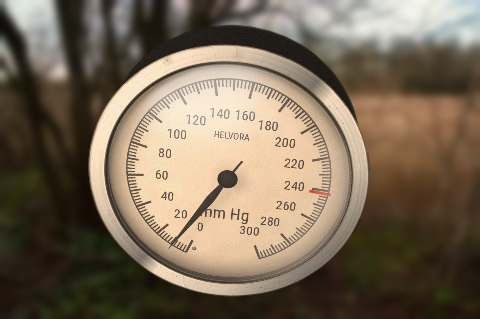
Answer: 10 mmHg
